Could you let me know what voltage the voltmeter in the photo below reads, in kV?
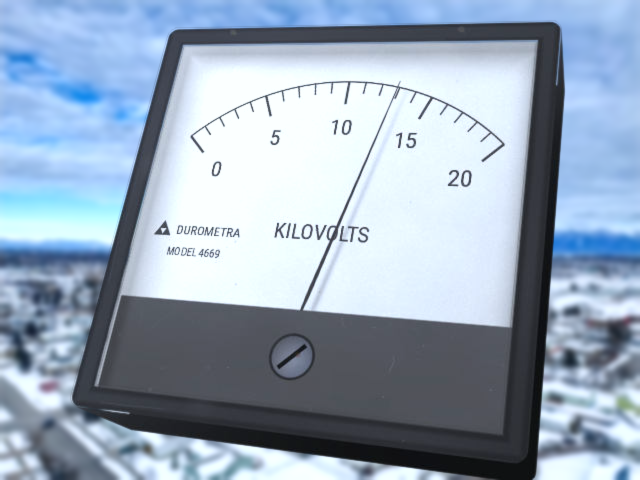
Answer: 13 kV
